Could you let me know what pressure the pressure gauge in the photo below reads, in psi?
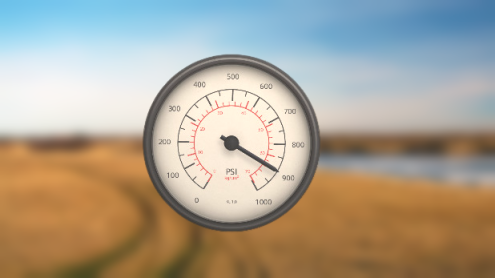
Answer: 900 psi
